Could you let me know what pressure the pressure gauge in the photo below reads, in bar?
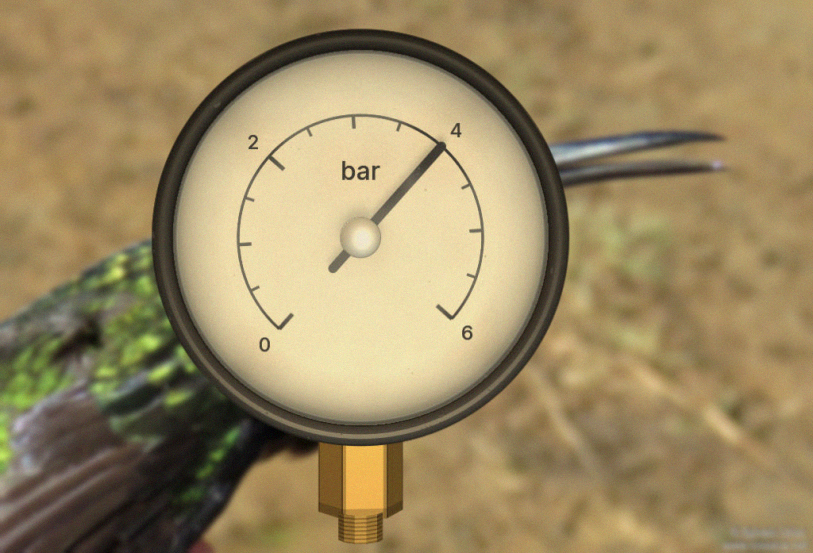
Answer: 4 bar
